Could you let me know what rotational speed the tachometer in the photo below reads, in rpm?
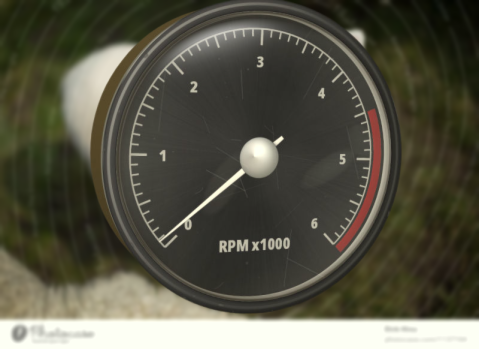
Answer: 100 rpm
